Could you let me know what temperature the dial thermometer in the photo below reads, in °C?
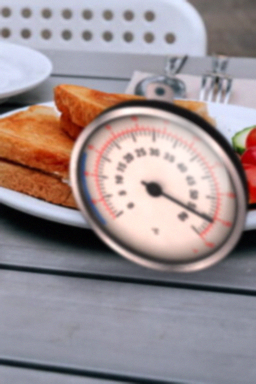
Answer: 55 °C
